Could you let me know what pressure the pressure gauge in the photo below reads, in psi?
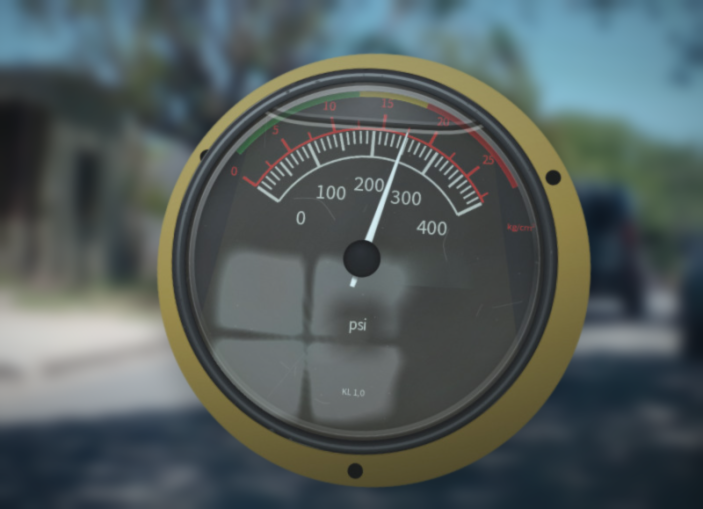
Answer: 250 psi
